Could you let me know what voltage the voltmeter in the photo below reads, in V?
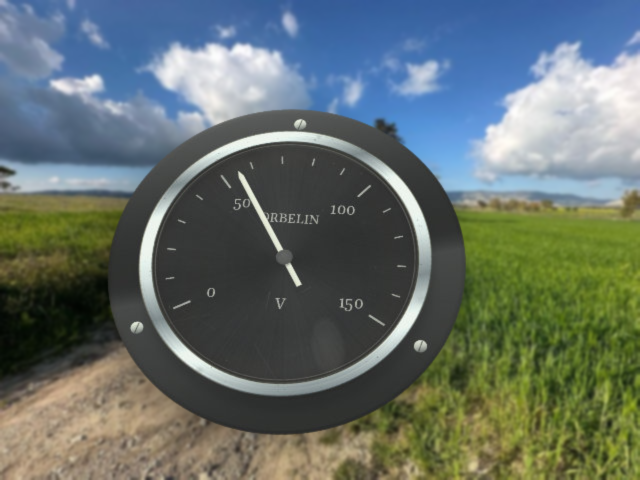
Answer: 55 V
